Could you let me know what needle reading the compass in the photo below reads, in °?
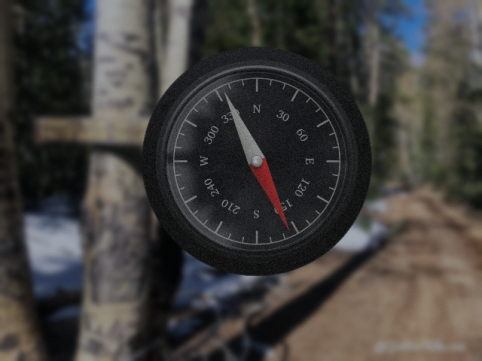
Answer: 155 °
